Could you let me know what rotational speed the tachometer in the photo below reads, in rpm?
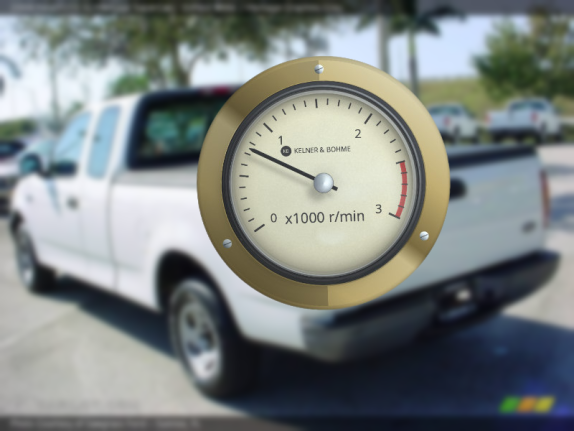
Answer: 750 rpm
